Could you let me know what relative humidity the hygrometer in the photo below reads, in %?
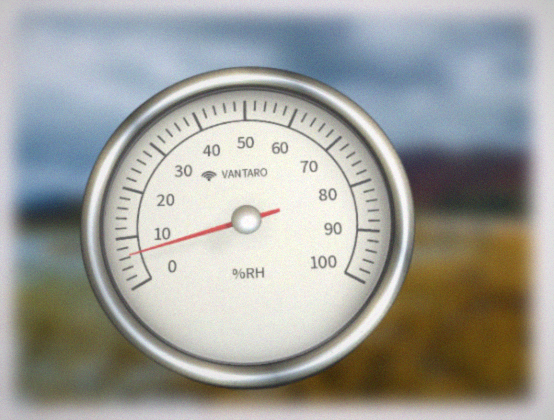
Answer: 6 %
